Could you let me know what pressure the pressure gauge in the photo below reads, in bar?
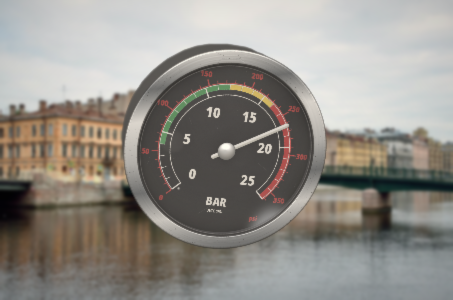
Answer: 18 bar
